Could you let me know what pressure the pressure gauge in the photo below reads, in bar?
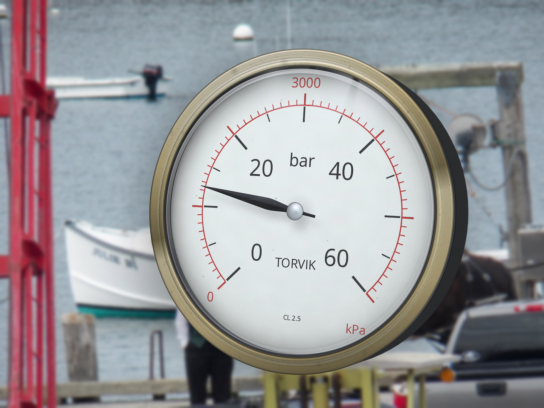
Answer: 12.5 bar
